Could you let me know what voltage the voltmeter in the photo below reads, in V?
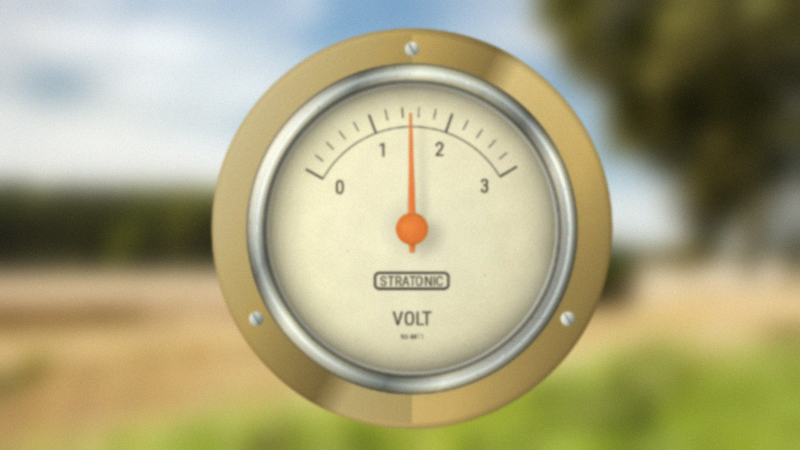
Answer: 1.5 V
